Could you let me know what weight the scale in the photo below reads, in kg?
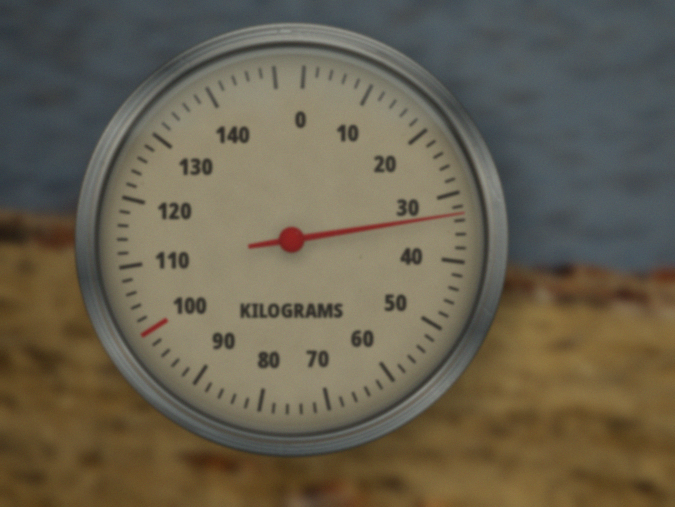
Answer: 33 kg
